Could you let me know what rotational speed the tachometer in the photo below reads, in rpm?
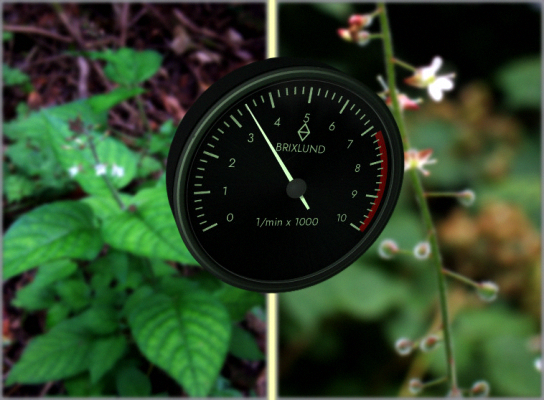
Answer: 3400 rpm
